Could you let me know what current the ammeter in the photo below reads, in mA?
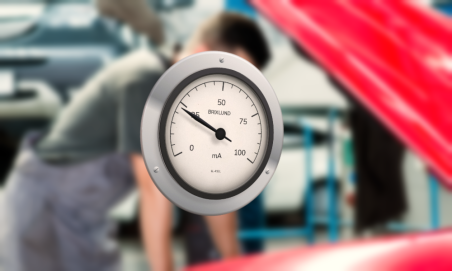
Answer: 22.5 mA
